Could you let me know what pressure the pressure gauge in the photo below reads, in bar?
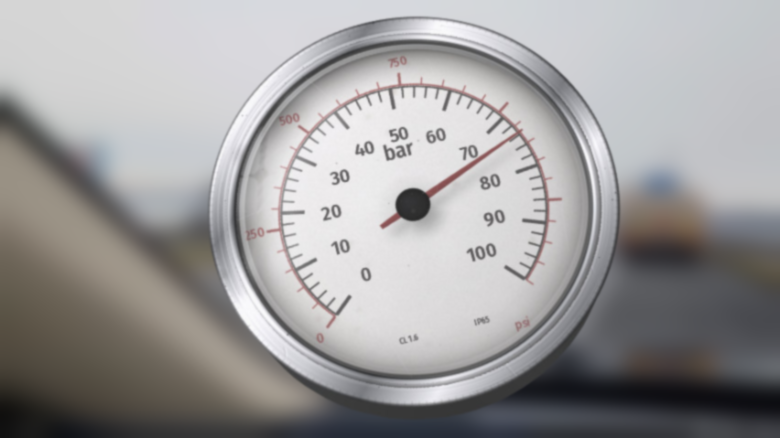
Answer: 74 bar
